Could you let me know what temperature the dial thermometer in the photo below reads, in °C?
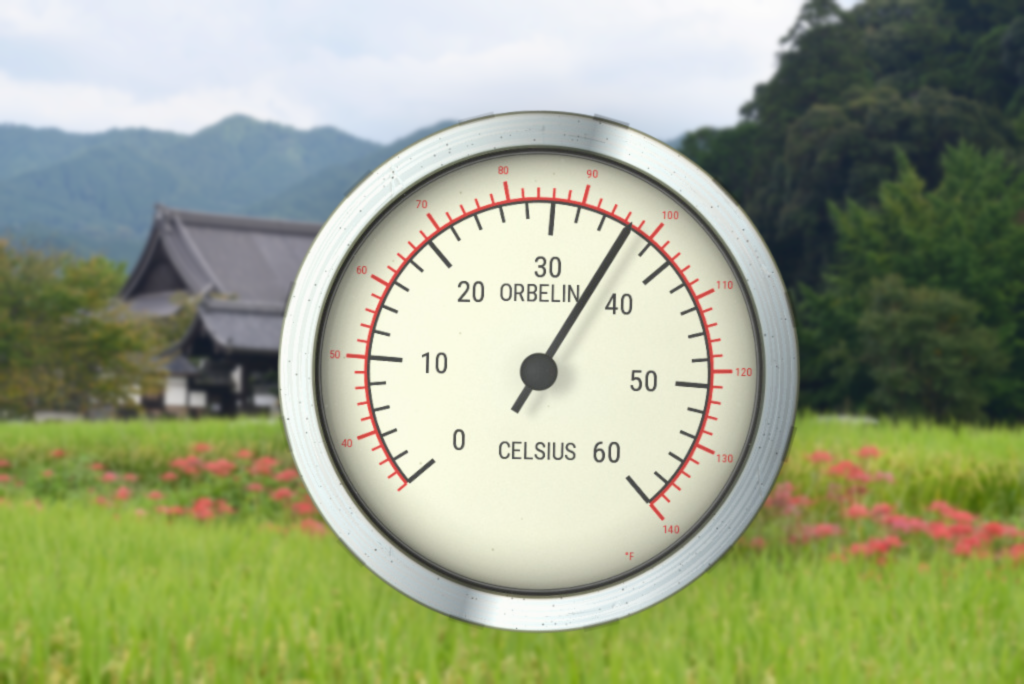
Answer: 36 °C
